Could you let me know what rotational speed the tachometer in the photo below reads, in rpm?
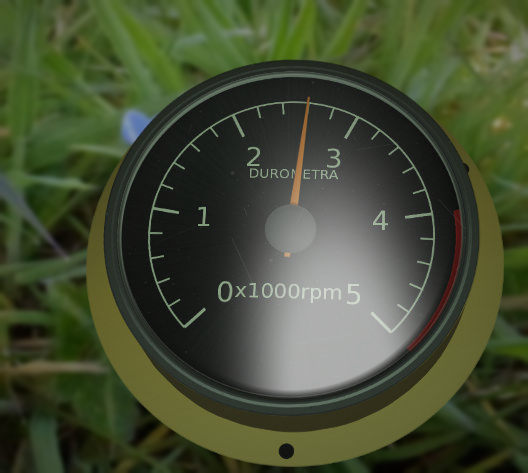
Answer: 2600 rpm
